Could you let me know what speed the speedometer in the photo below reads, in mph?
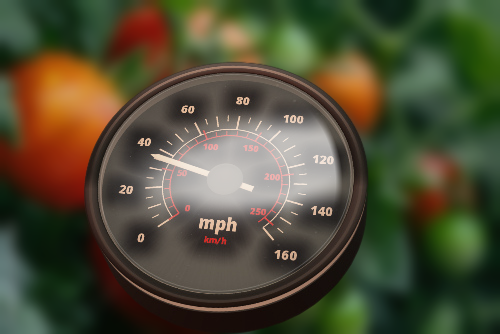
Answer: 35 mph
